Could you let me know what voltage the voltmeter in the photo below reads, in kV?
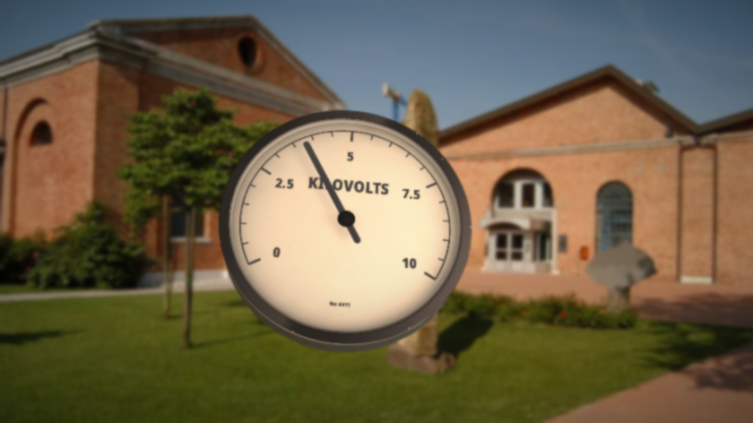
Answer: 3.75 kV
